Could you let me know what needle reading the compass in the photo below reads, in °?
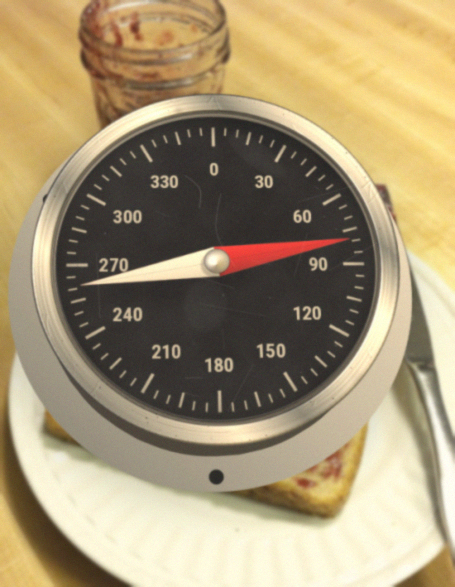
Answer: 80 °
